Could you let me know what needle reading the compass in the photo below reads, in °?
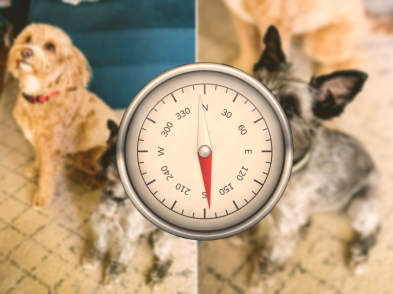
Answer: 175 °
